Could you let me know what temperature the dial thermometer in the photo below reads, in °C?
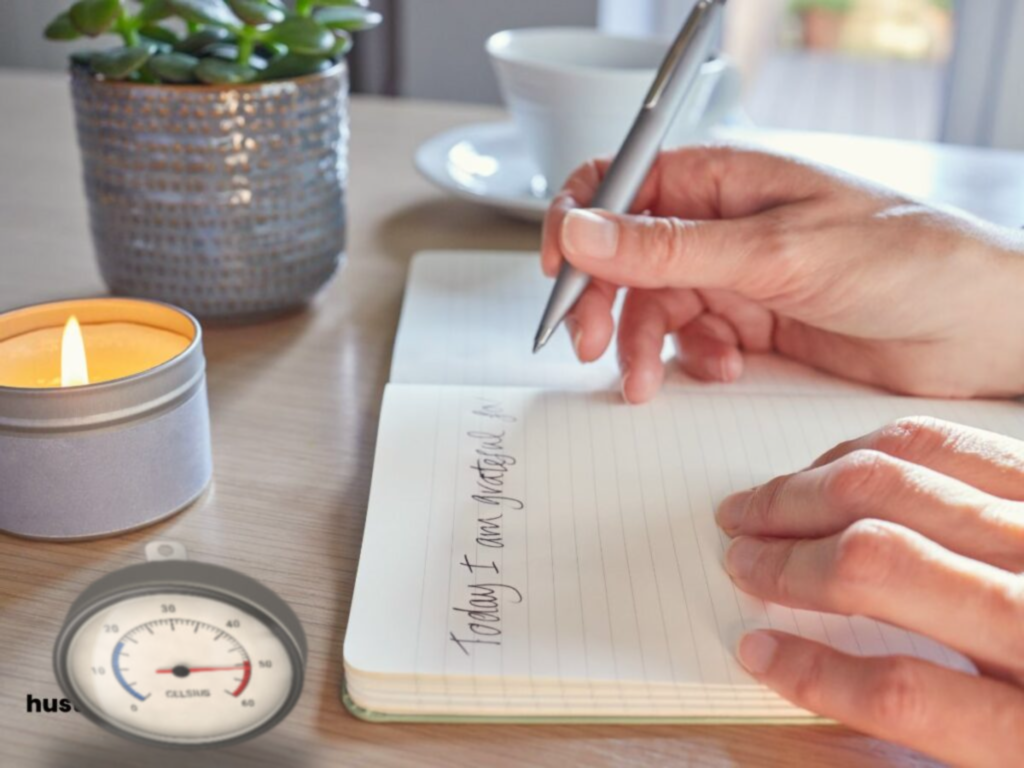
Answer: 50 °C
